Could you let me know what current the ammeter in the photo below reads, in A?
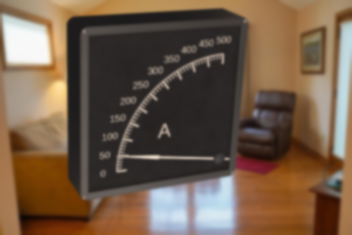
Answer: 50 A
